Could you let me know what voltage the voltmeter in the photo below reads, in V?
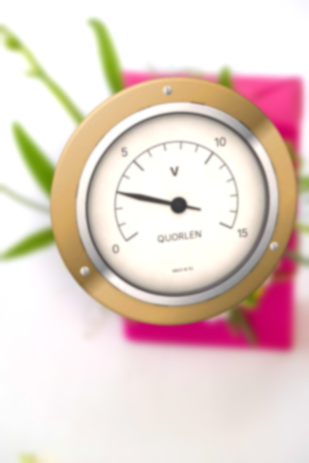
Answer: 3 V
